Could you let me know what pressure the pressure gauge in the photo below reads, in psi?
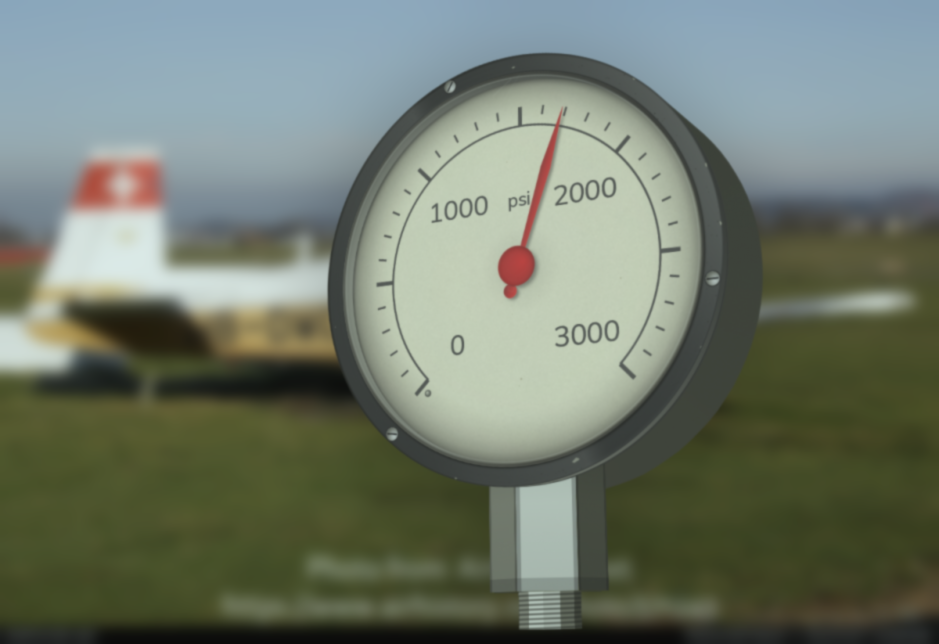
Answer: 1700 psi
